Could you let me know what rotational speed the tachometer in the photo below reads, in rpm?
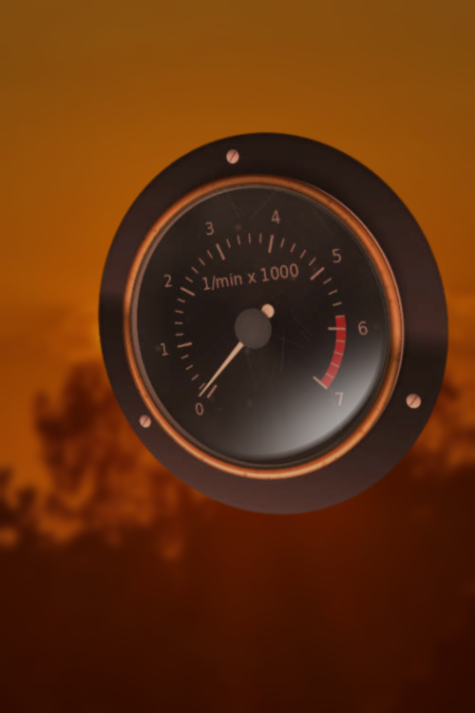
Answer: 100 rpm
